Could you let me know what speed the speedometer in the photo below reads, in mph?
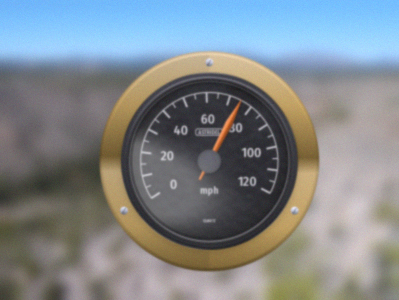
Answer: 75 mph
